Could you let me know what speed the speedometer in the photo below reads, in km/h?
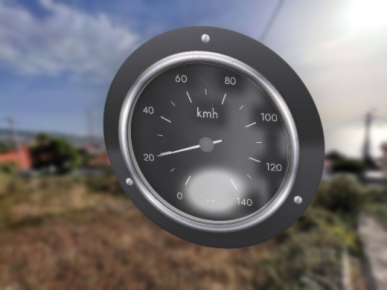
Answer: 20 km/h
